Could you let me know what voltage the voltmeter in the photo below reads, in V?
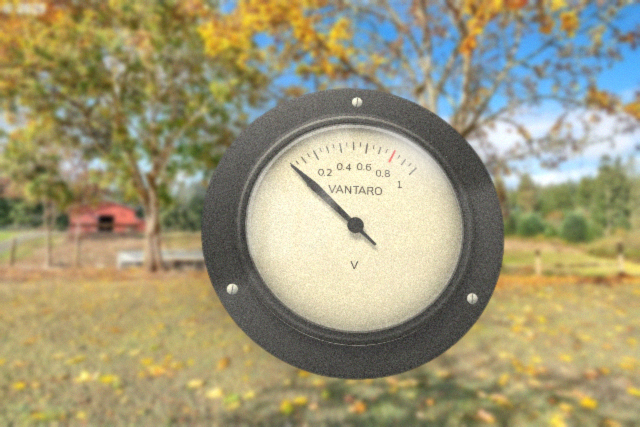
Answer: 0 V
